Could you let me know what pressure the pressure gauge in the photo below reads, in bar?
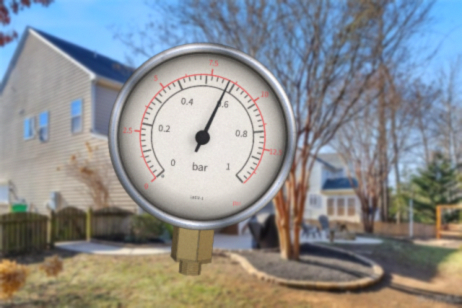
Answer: 0.58 bar
